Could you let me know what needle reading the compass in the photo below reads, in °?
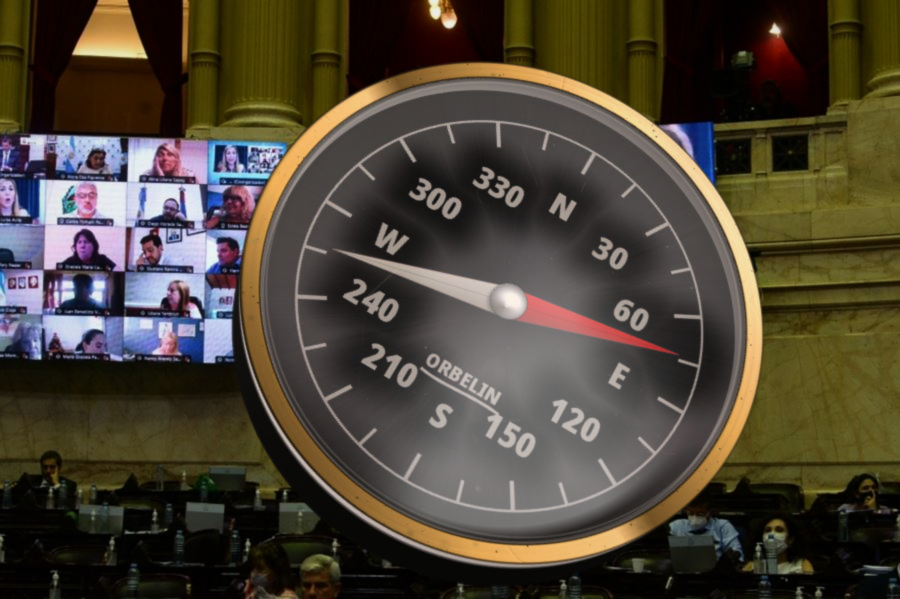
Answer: 75 °
